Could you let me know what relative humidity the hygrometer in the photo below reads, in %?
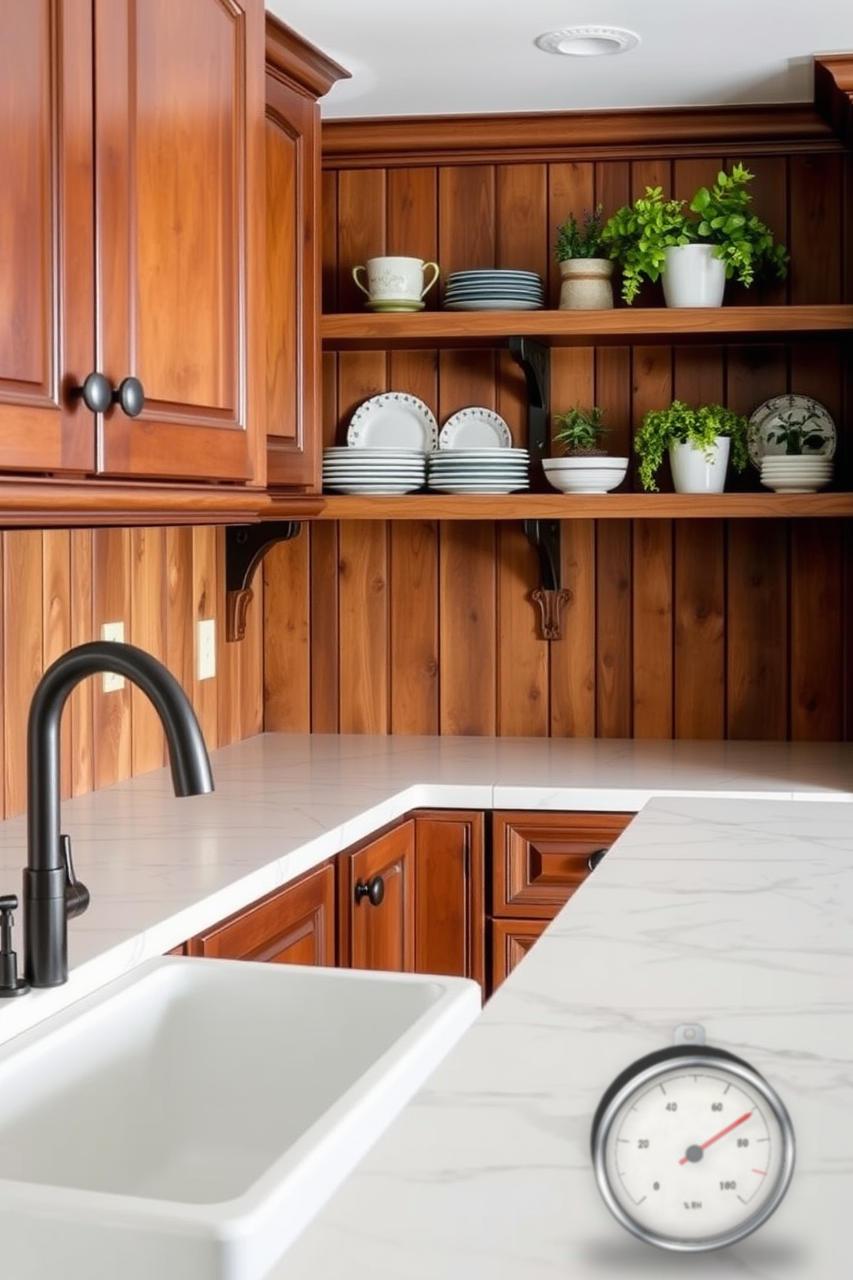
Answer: 70 %
